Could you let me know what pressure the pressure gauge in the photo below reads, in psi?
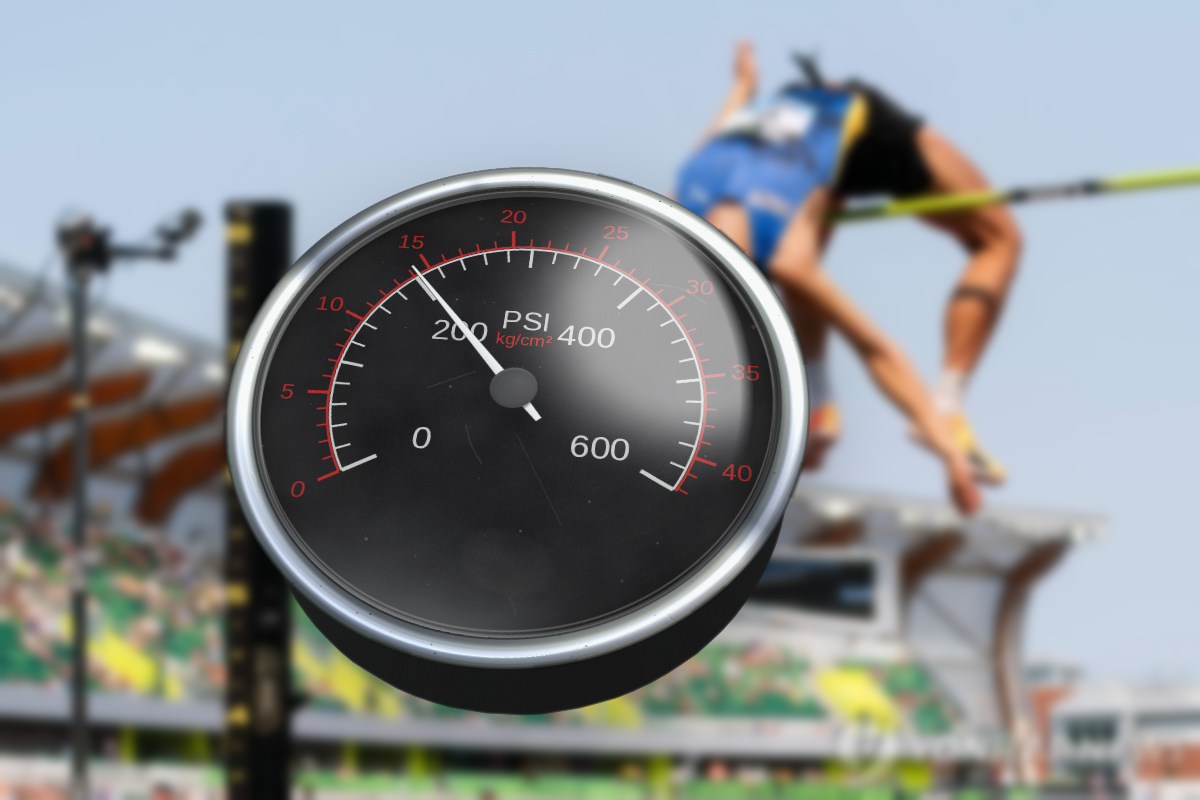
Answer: 200 psi
